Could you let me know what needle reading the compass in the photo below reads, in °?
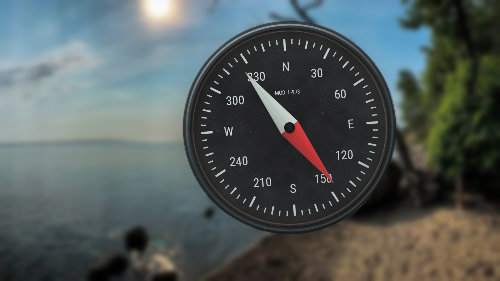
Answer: 145 °
